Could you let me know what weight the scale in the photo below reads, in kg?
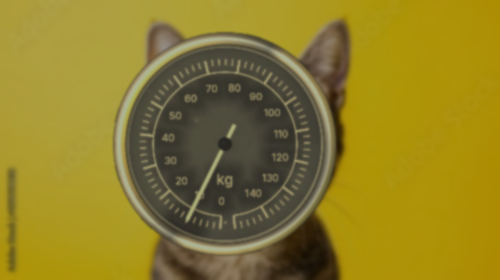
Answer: 10 kg
